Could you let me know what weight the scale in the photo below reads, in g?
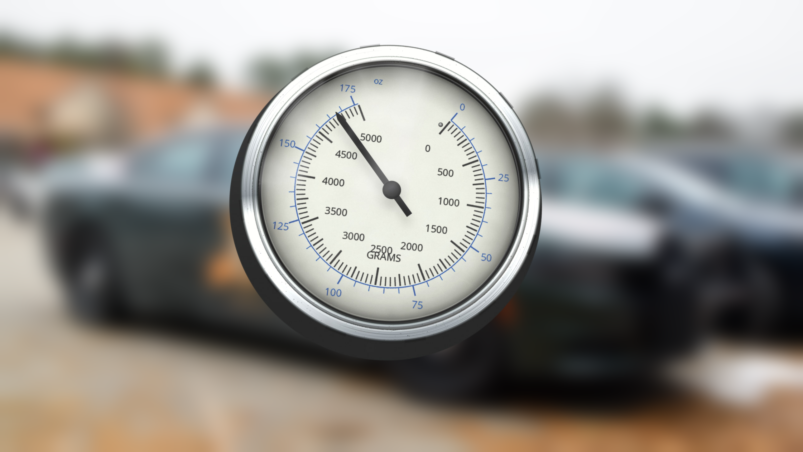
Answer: 4750 g
